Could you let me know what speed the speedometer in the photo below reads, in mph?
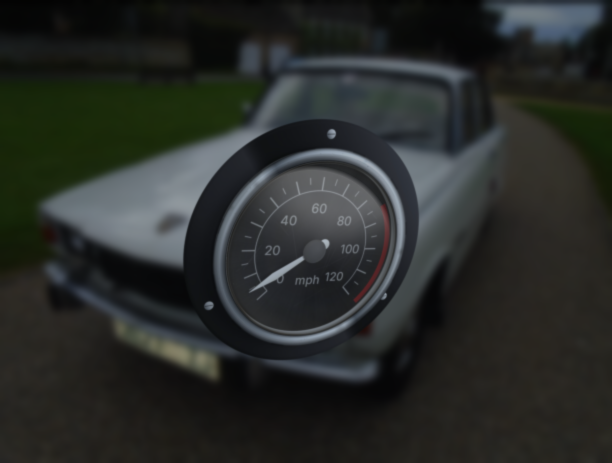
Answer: 5 mph
